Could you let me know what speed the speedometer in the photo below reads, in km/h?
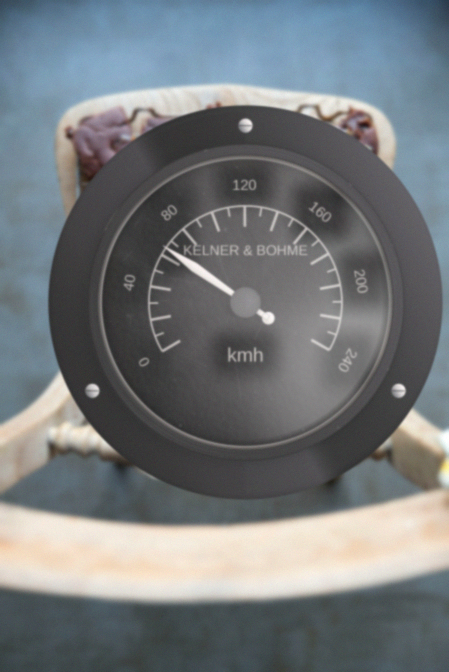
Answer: 65 km/h
